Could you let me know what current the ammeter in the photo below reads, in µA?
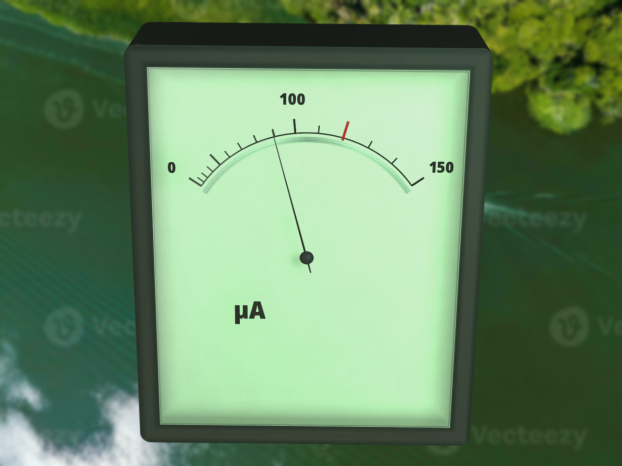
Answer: 90 µA
